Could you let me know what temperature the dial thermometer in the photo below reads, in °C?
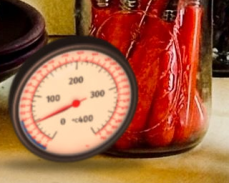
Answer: 50 °C
